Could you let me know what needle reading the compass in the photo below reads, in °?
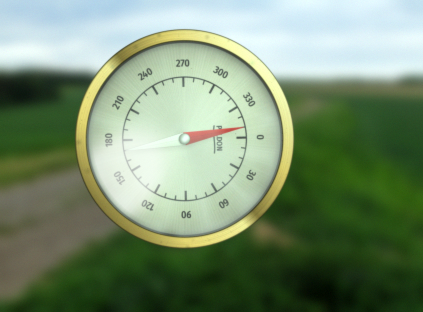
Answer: 350 °
